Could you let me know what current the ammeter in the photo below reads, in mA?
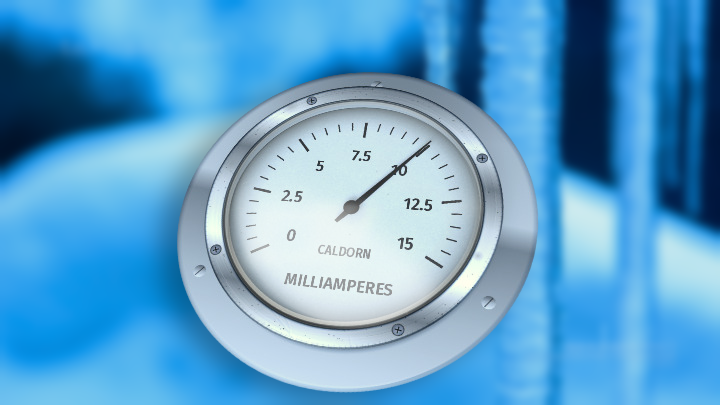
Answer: 10 mA
